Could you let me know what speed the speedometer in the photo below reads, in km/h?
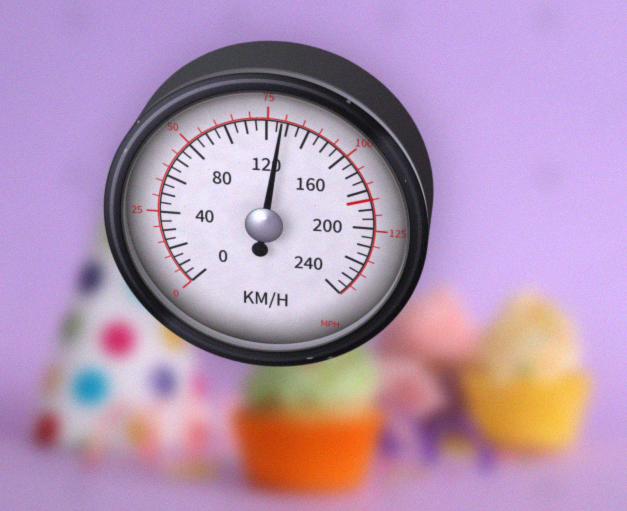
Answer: 127.5 km/h
